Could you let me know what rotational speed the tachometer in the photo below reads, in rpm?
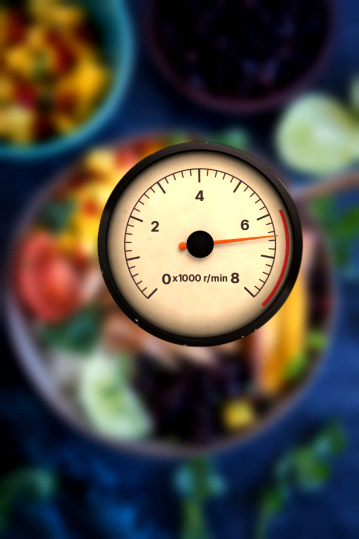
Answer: 6500 rpm
